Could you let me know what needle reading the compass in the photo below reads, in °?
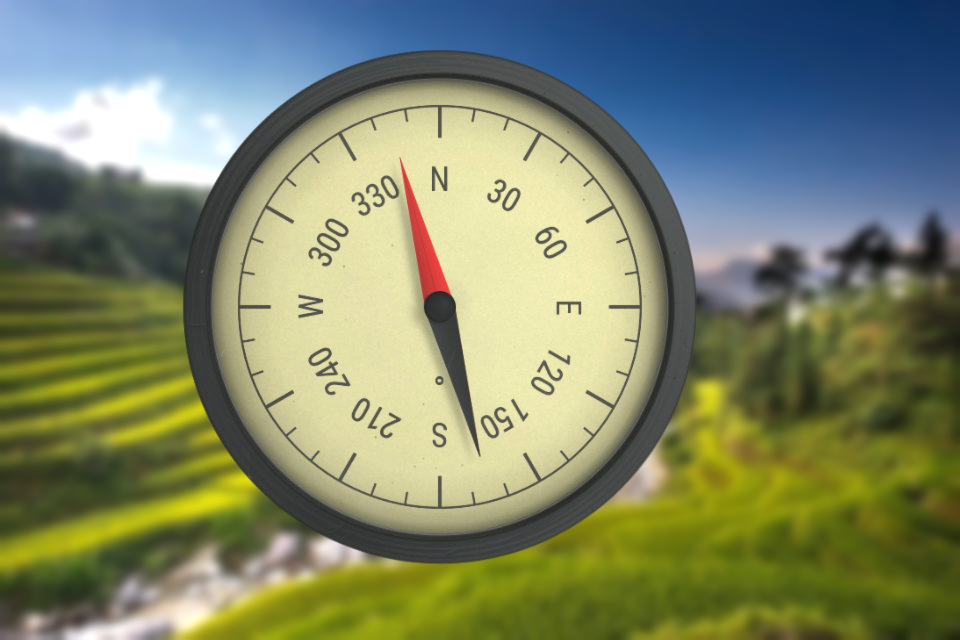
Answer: 345 °
